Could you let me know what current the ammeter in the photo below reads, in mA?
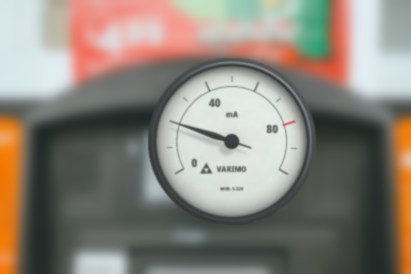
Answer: 20 mA
